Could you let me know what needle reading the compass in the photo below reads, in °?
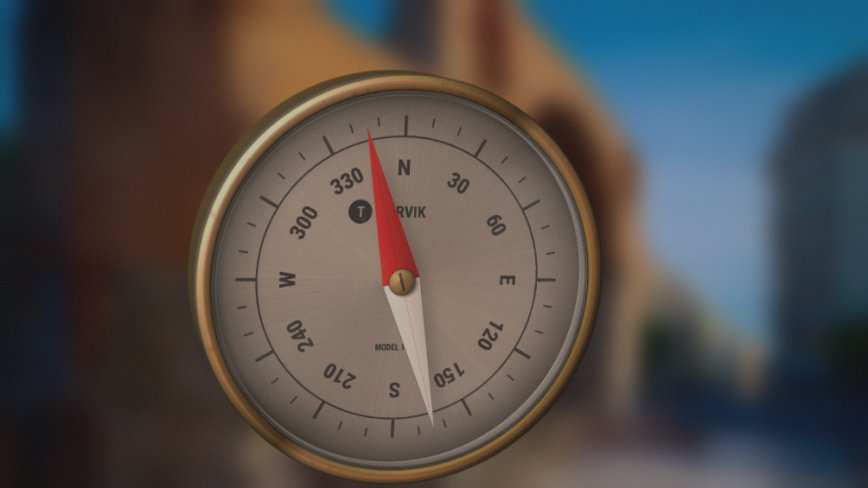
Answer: 345 °
